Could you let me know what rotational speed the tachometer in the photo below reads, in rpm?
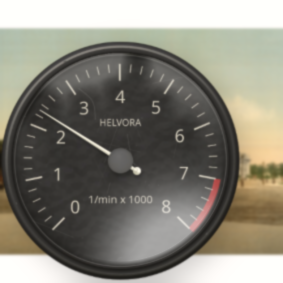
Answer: 2300 rpm
